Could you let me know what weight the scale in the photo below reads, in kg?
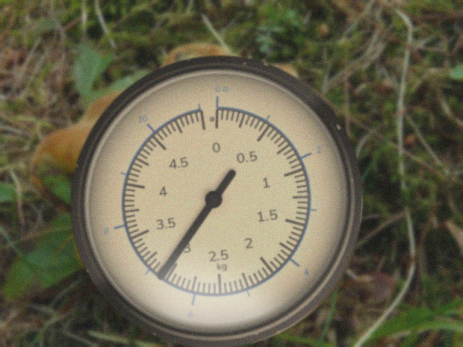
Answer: 3.05 kg
